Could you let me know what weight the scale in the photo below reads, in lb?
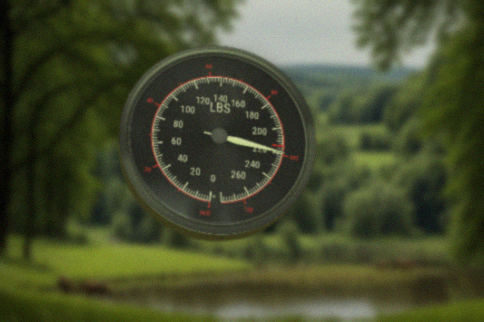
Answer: 220 lb
